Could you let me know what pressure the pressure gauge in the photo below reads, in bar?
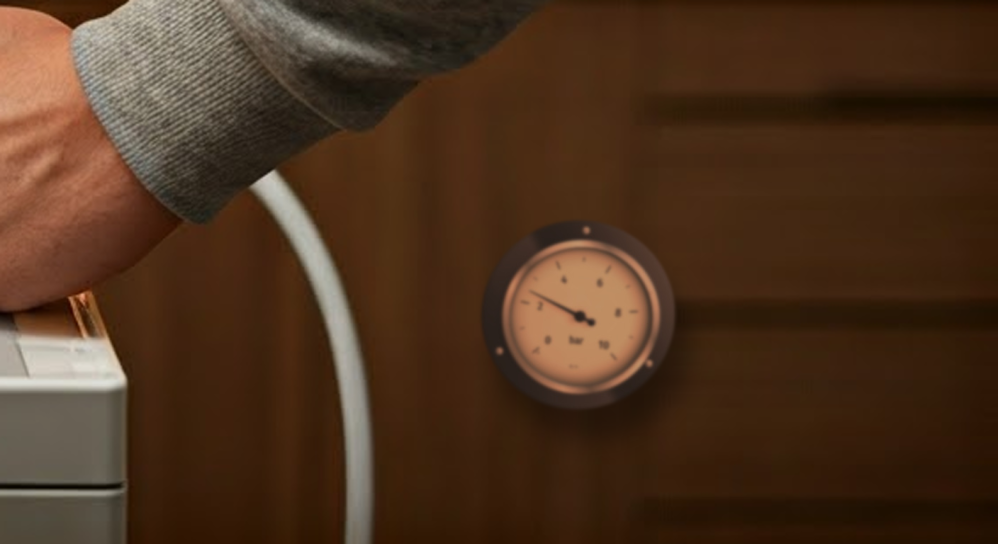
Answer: 2.5 bar
